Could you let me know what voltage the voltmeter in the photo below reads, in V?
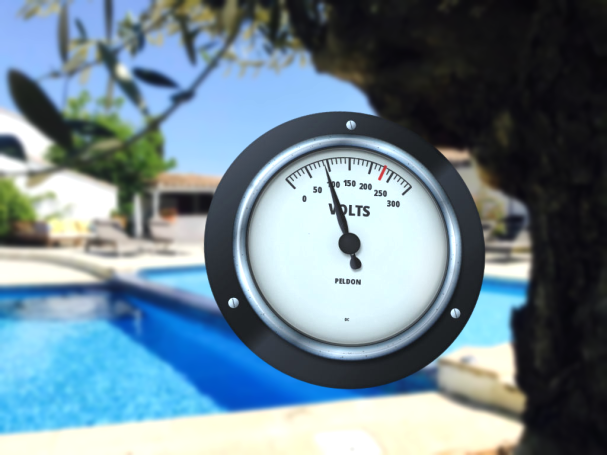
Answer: 90 V
